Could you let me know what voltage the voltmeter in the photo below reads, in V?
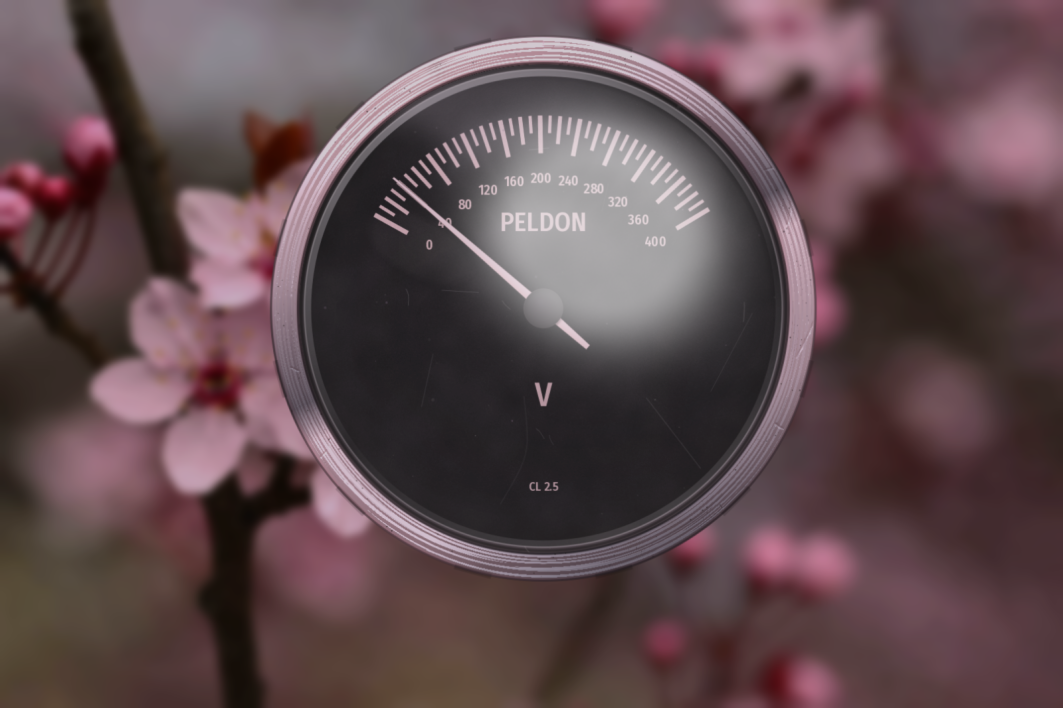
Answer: 40 V
